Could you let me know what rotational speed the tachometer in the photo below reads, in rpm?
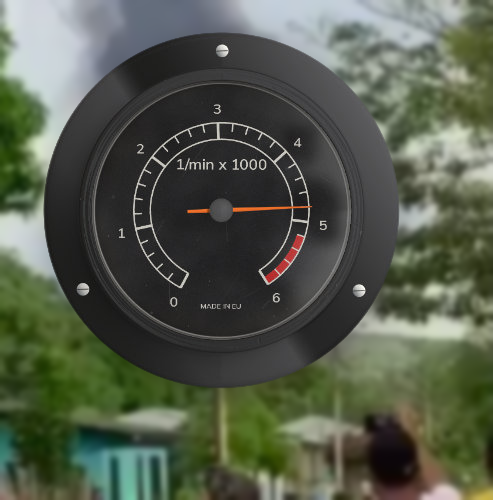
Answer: 4800 rpm
